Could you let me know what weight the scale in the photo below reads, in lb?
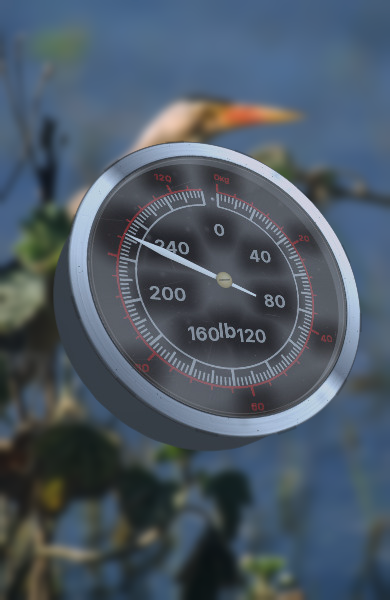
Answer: 230 lb
